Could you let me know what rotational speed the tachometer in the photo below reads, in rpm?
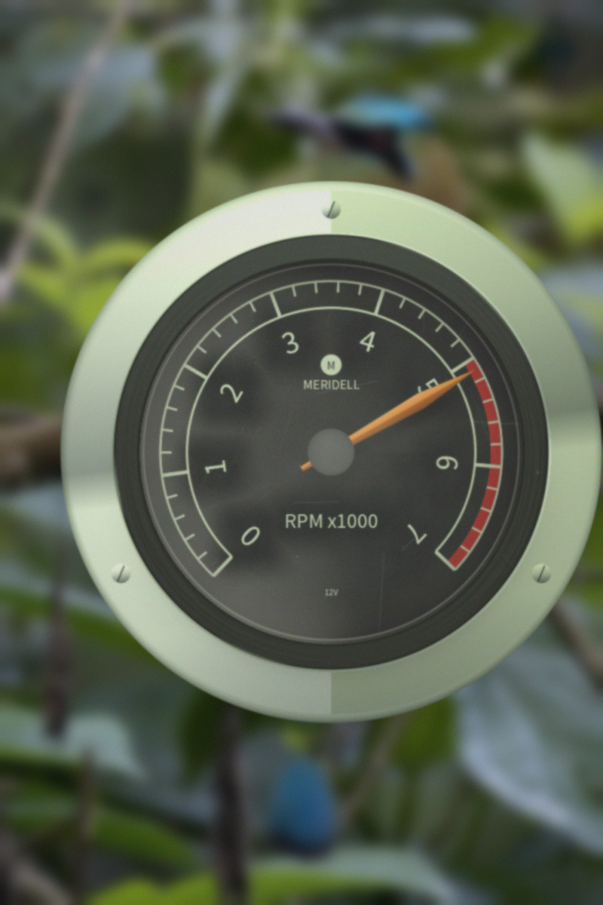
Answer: 5100 rpm
